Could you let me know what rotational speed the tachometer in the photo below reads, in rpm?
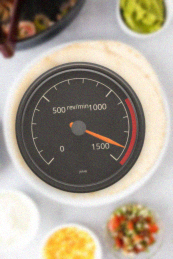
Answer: 1400 rpm
